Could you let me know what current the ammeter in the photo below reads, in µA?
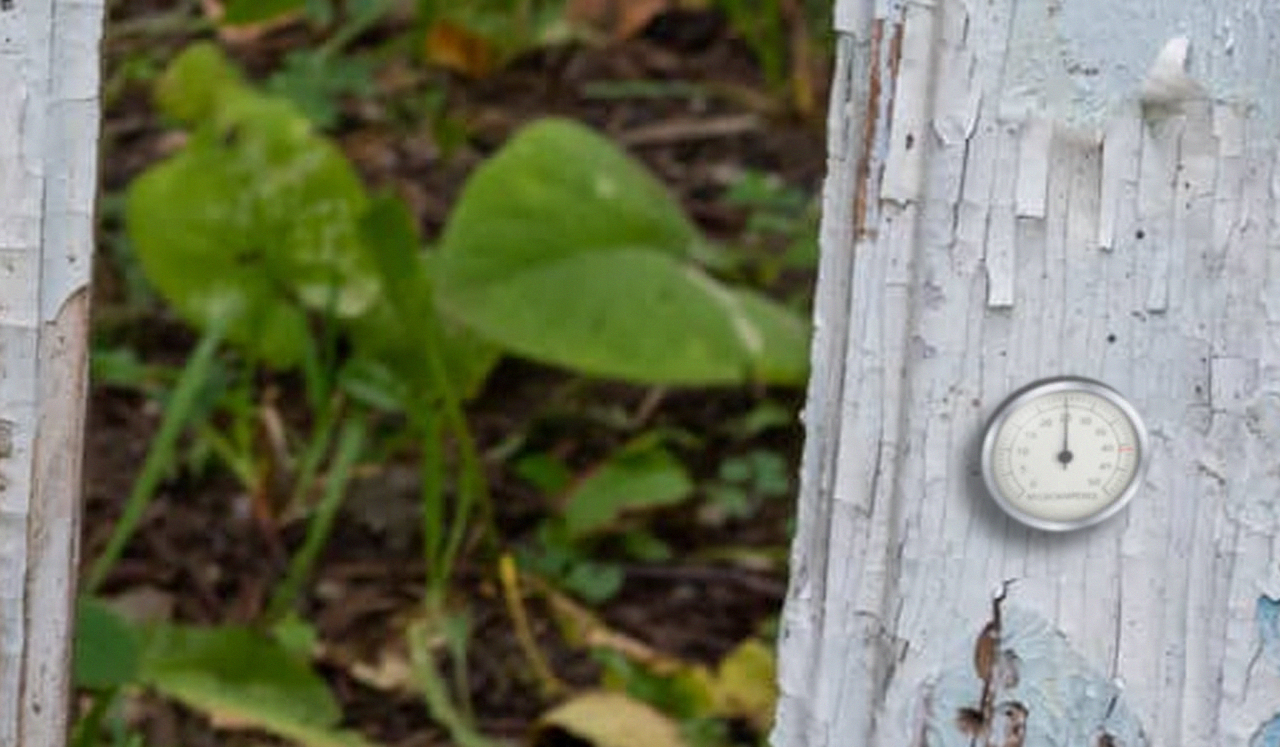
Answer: 25 µA
